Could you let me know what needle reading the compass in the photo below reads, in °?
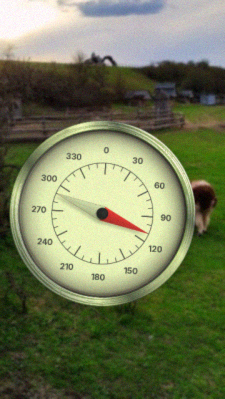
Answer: 110 °
